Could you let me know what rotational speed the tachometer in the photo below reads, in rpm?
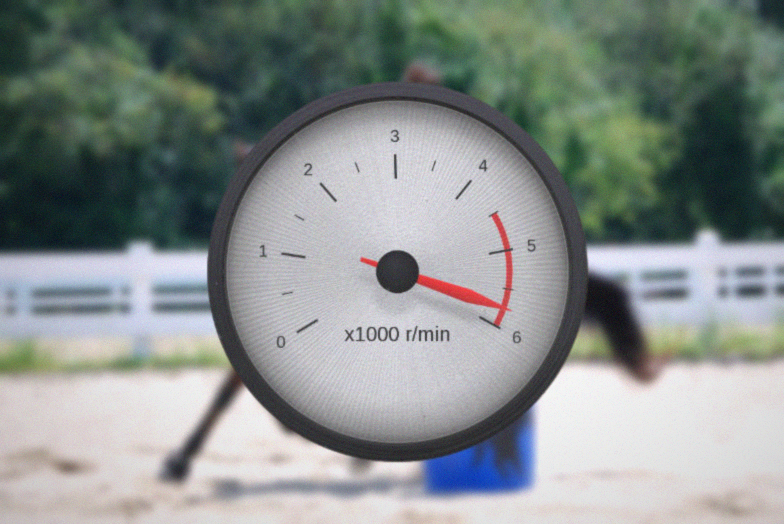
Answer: 5750 rpm
